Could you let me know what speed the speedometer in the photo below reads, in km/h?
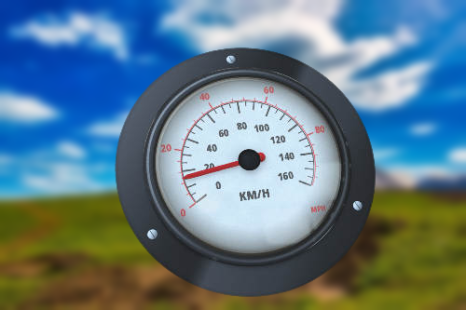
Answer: 15 km/h
